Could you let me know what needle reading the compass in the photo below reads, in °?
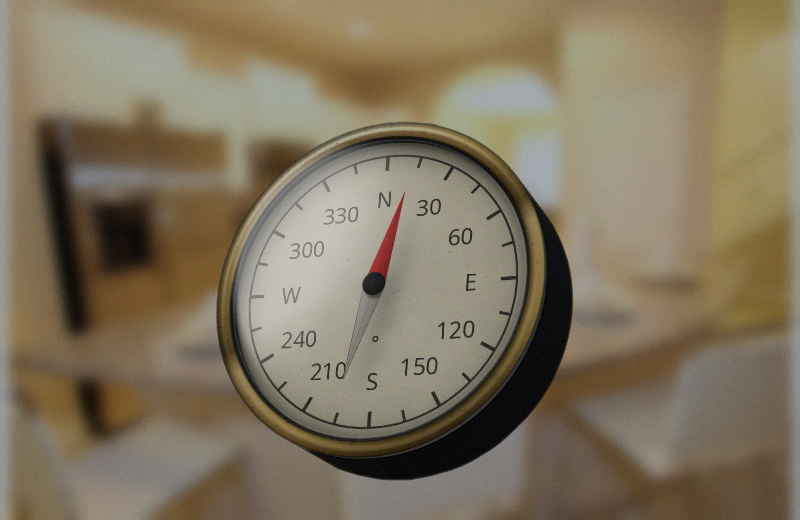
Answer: 15 °
